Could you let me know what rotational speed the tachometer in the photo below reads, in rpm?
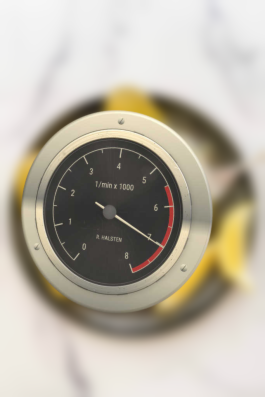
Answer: 7000 rpm
